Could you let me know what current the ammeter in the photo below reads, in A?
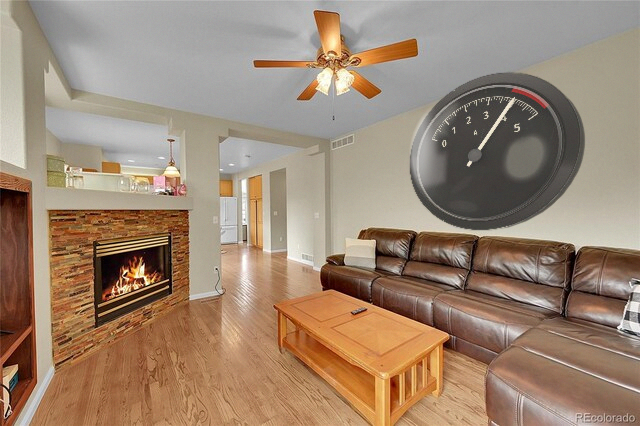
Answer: 4 A
